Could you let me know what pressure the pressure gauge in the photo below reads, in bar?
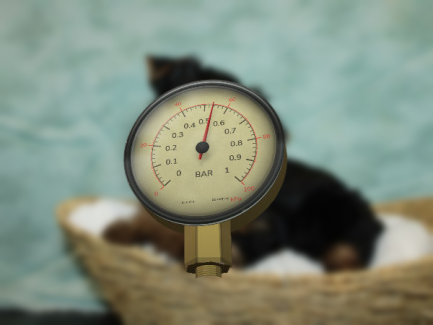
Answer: 0.54 bar
